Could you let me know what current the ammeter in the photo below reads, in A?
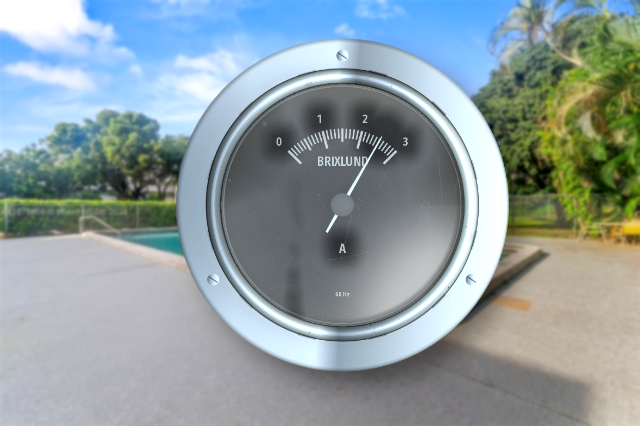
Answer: 2.5 A
